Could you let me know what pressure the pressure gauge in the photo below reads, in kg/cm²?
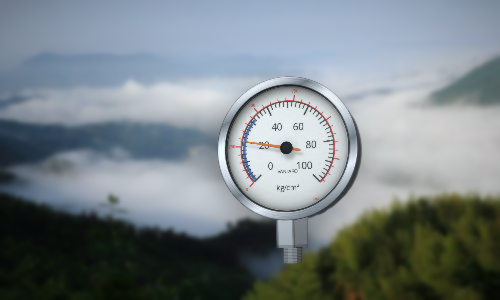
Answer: 20 kg/cm²
